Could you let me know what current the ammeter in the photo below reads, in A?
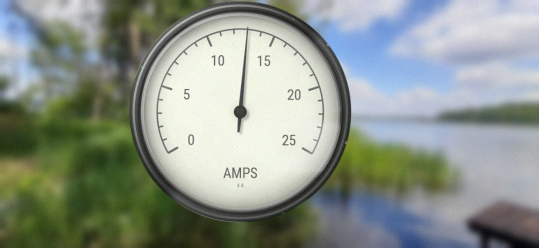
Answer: 13 A
